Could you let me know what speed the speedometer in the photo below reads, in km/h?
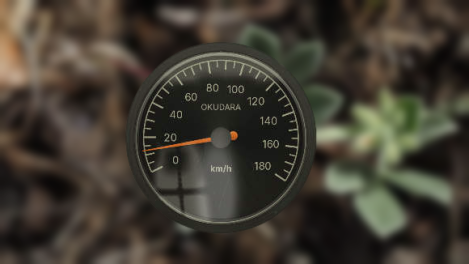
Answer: 12.5 km/h
